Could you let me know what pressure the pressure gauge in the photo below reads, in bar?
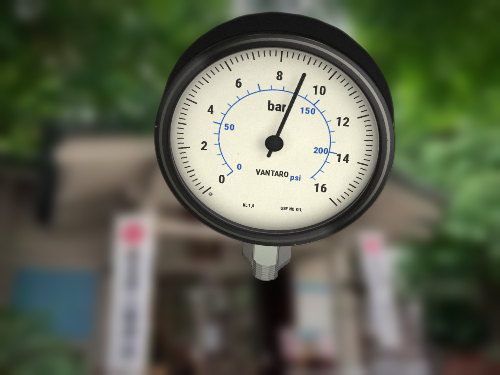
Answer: 9 bar
